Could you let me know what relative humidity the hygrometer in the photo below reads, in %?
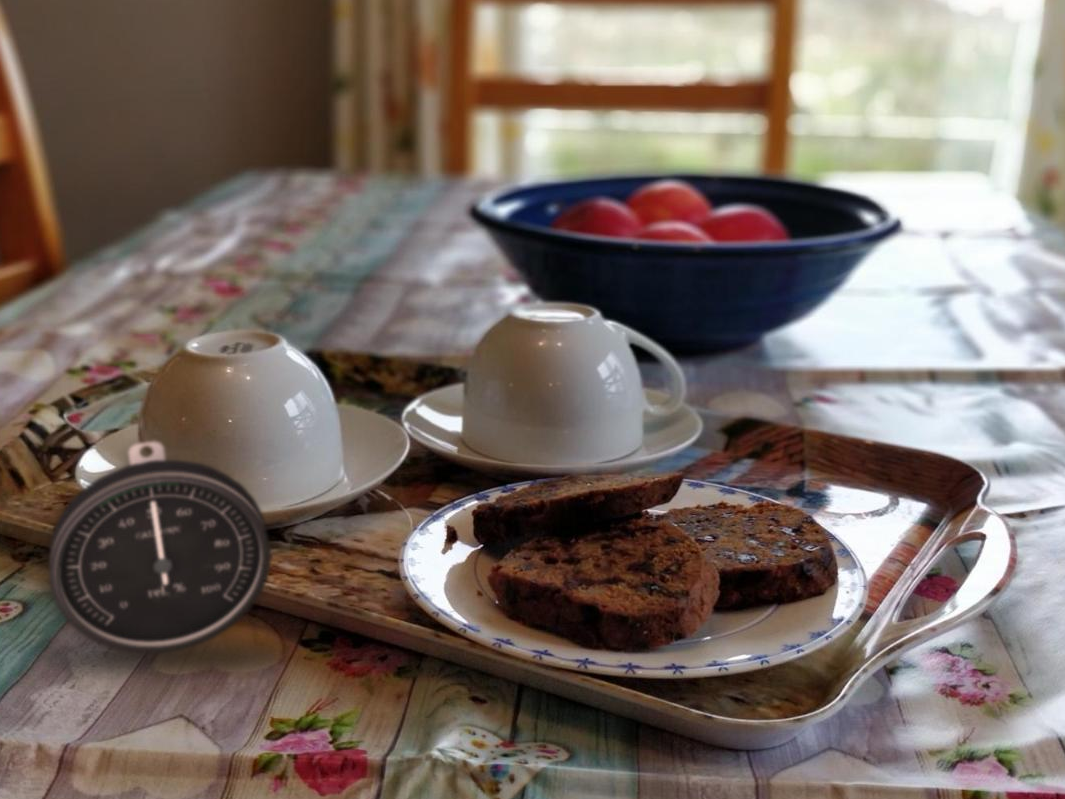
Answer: 50 %
